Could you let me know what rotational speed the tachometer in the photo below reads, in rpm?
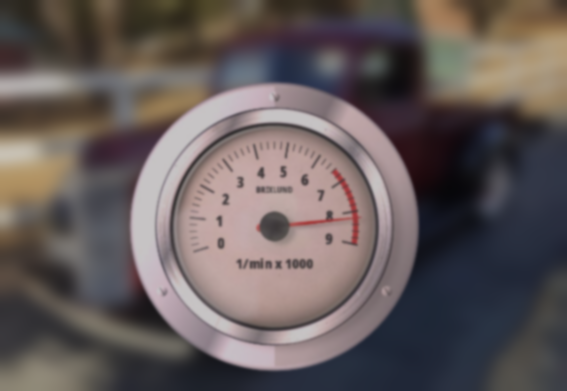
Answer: 8200 rpm
